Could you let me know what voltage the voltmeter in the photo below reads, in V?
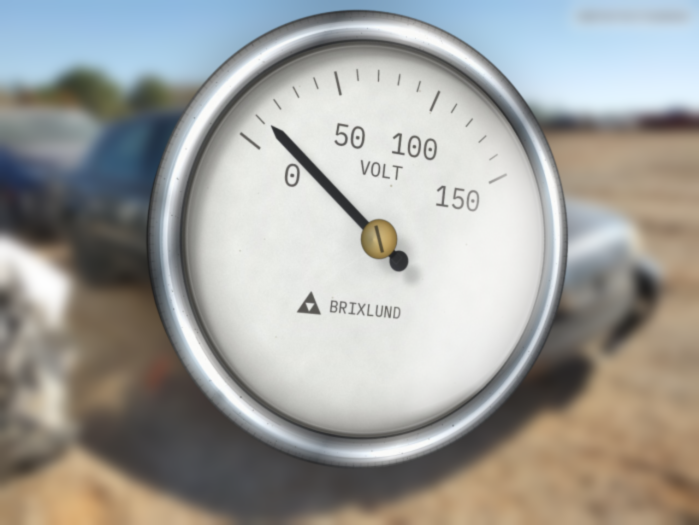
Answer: 10 V
